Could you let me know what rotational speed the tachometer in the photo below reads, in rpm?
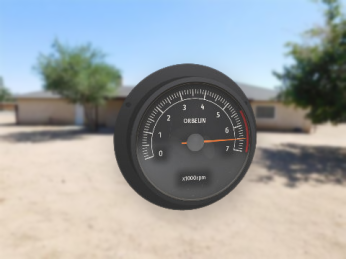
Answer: 6500 rpm
